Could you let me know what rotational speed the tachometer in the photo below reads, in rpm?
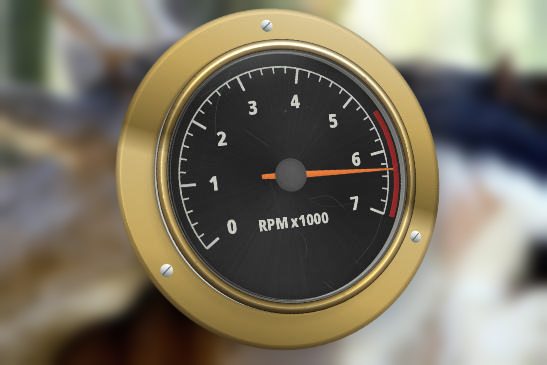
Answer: 6300 rpm
